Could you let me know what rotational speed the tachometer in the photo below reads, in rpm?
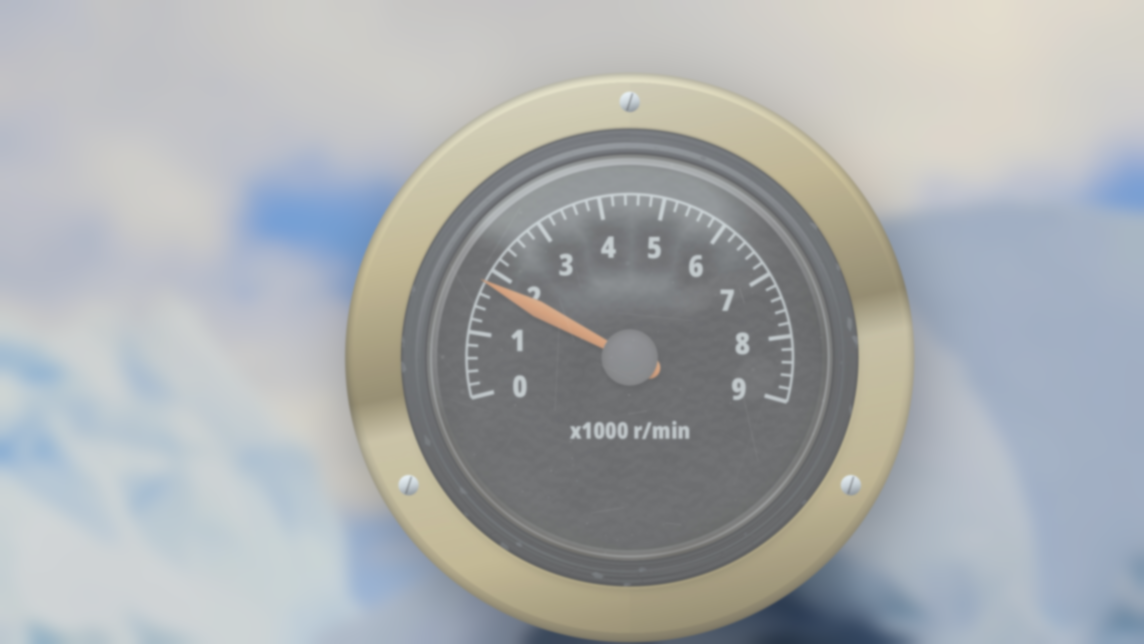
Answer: 1800 rpm
